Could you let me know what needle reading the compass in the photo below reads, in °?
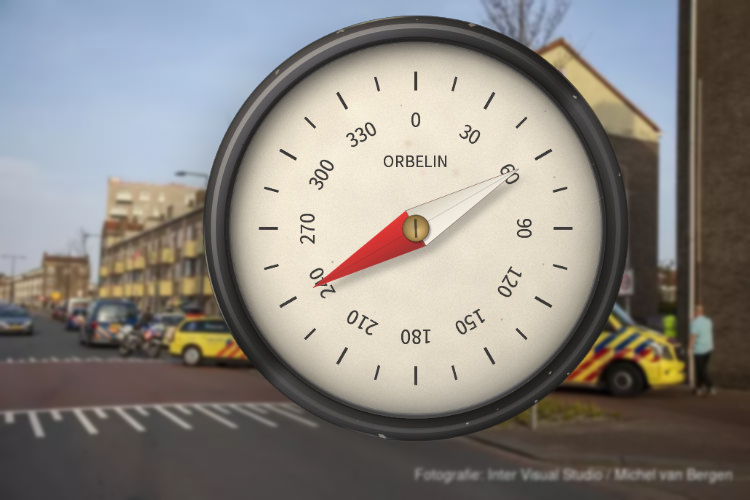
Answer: 240 °
